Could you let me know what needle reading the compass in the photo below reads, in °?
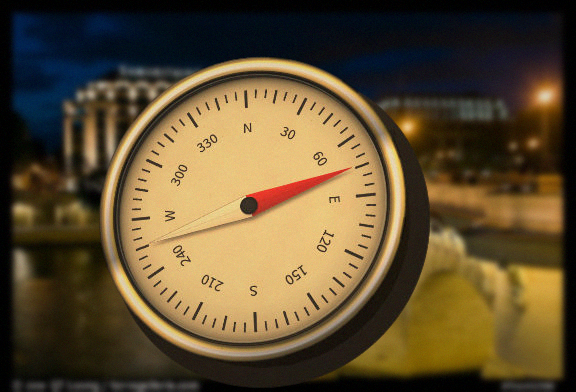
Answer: 75 °
